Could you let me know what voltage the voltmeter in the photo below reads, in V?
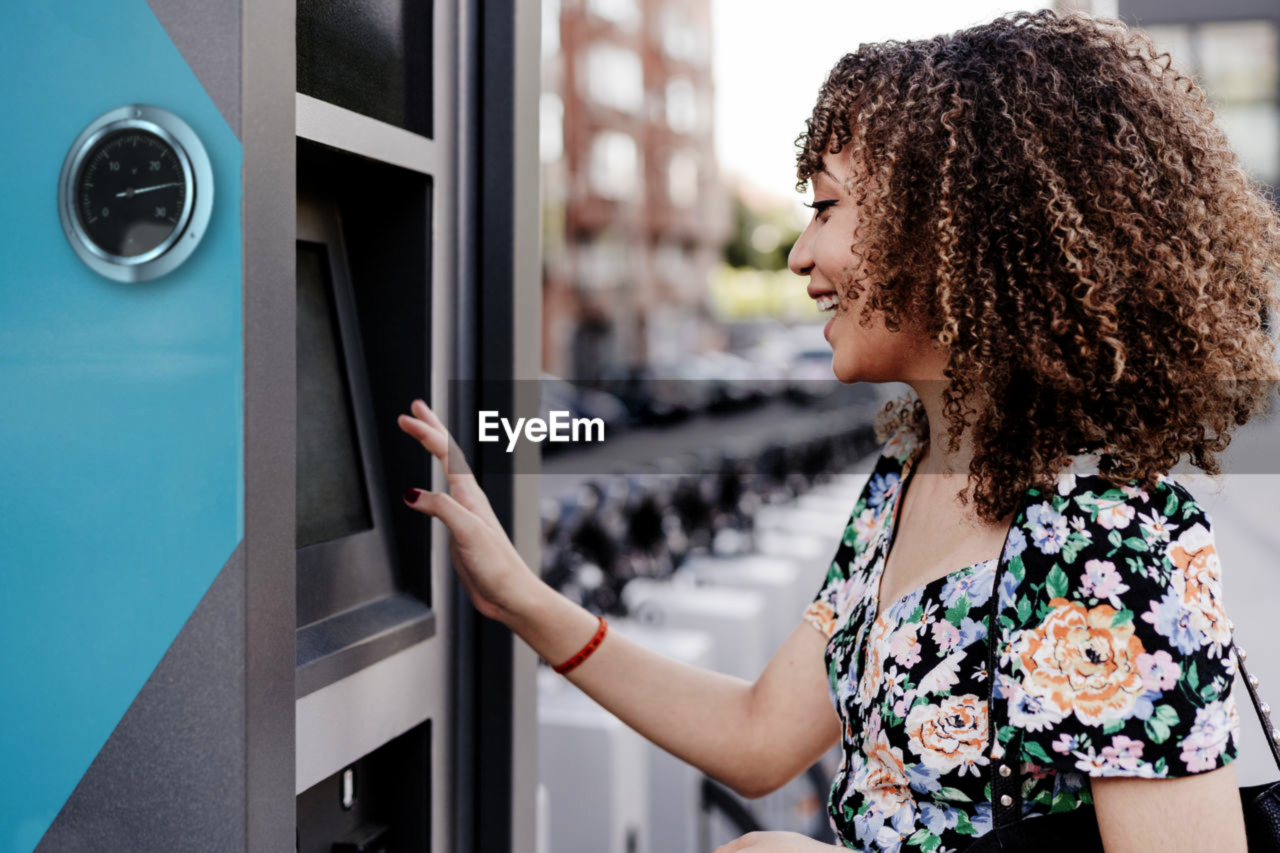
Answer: 25 V
